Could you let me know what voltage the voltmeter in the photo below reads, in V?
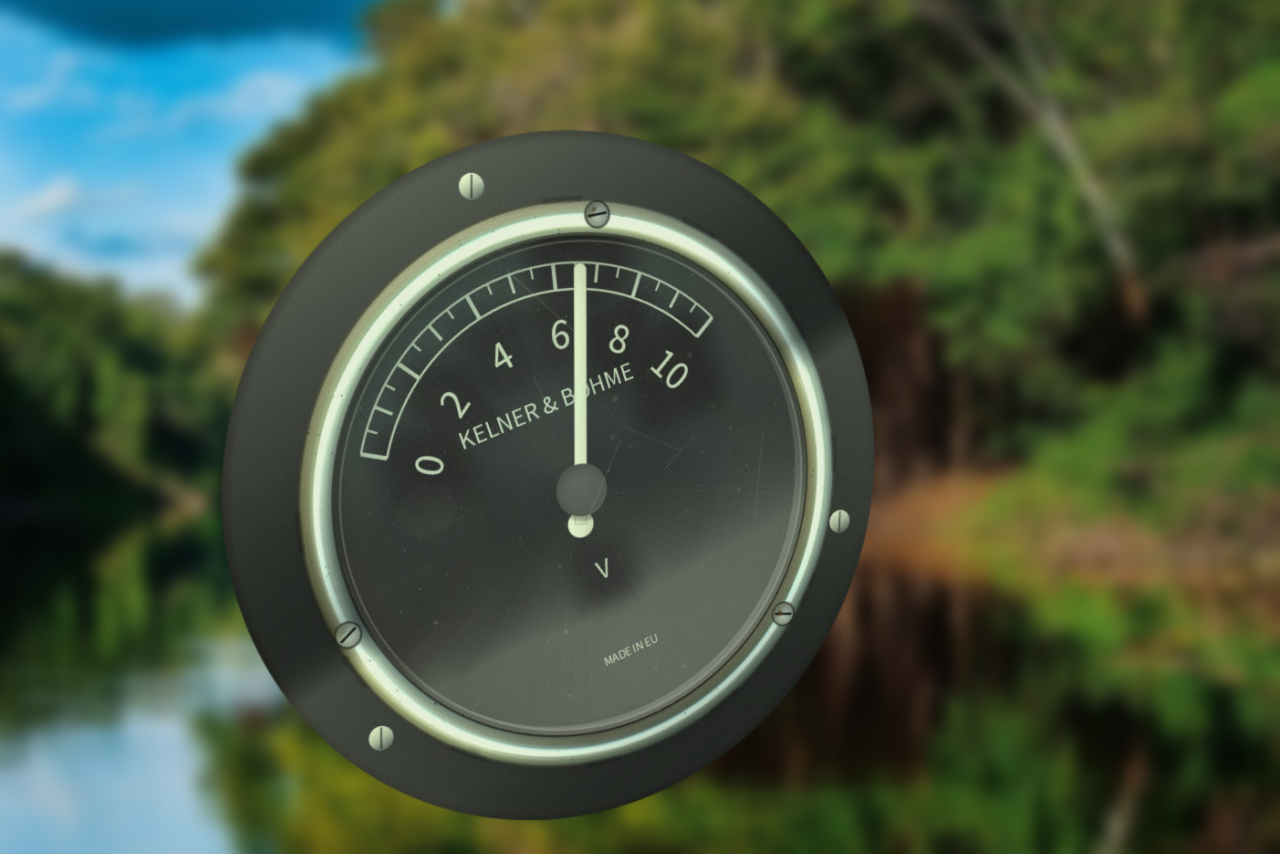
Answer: 6.5 V
